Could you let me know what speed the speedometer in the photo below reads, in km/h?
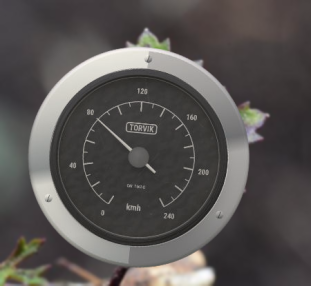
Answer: 80 km/h
